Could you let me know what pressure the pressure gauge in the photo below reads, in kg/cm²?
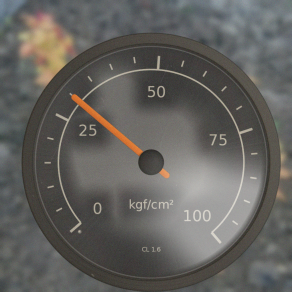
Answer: 30 kg/cm²
